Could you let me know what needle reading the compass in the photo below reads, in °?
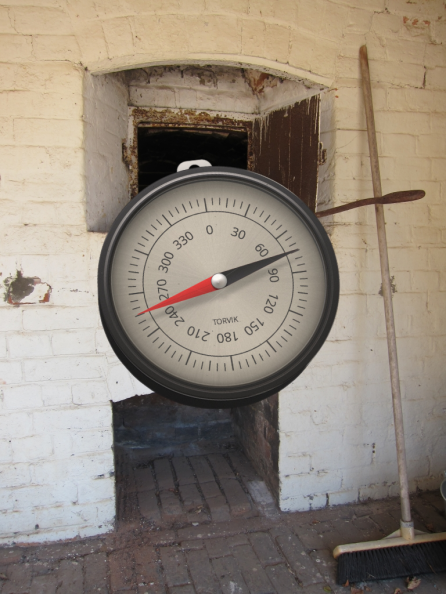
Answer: 255 °
